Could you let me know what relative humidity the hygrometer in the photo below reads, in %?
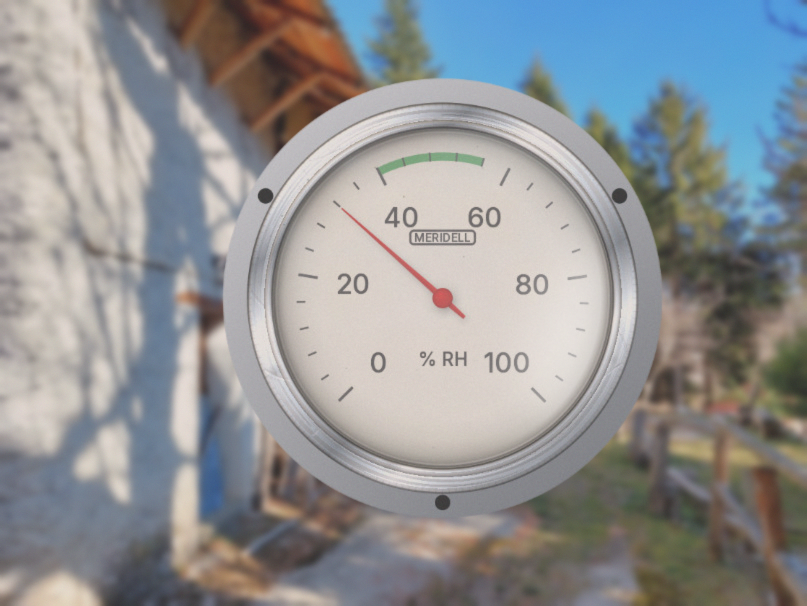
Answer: 32 %
